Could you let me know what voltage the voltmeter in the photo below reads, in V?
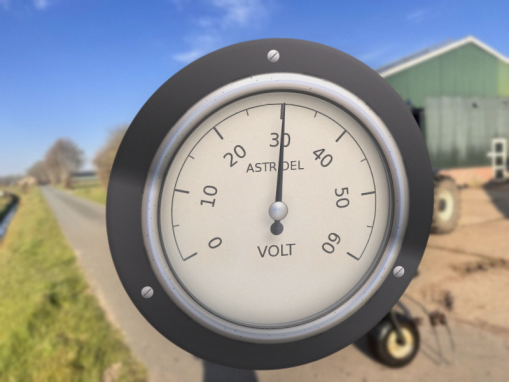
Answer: 30 V
